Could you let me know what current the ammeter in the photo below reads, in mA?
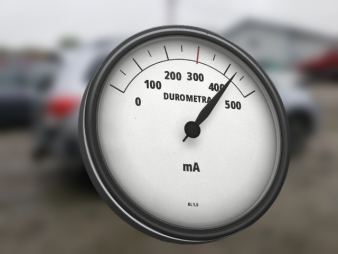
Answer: 425 mA
